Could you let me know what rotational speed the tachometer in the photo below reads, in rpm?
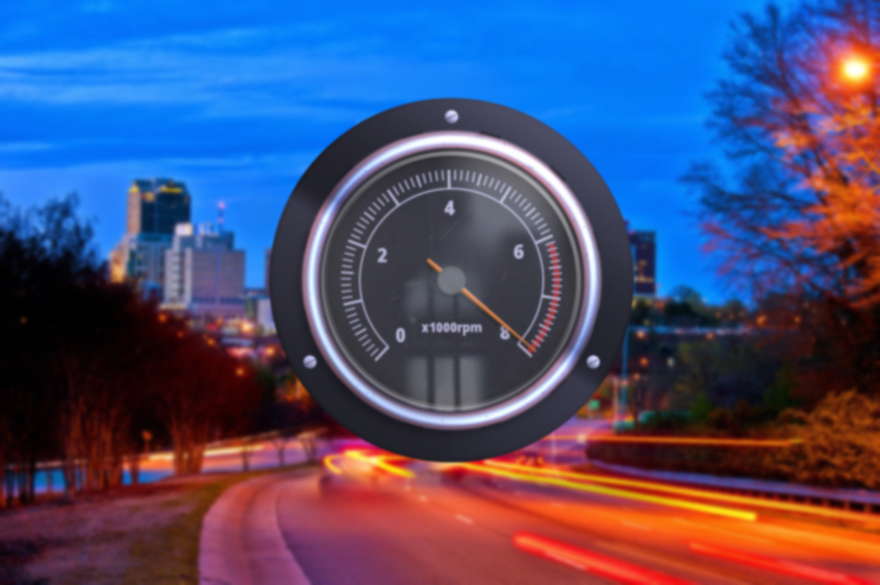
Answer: 7900 rpm
